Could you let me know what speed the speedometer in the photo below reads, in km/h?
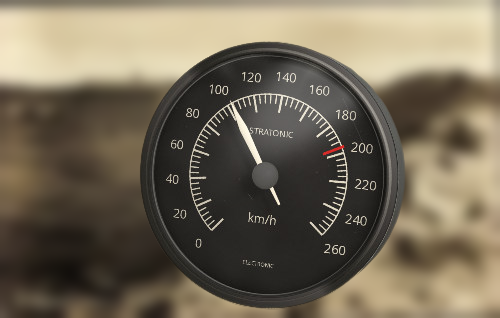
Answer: 104 km/h
